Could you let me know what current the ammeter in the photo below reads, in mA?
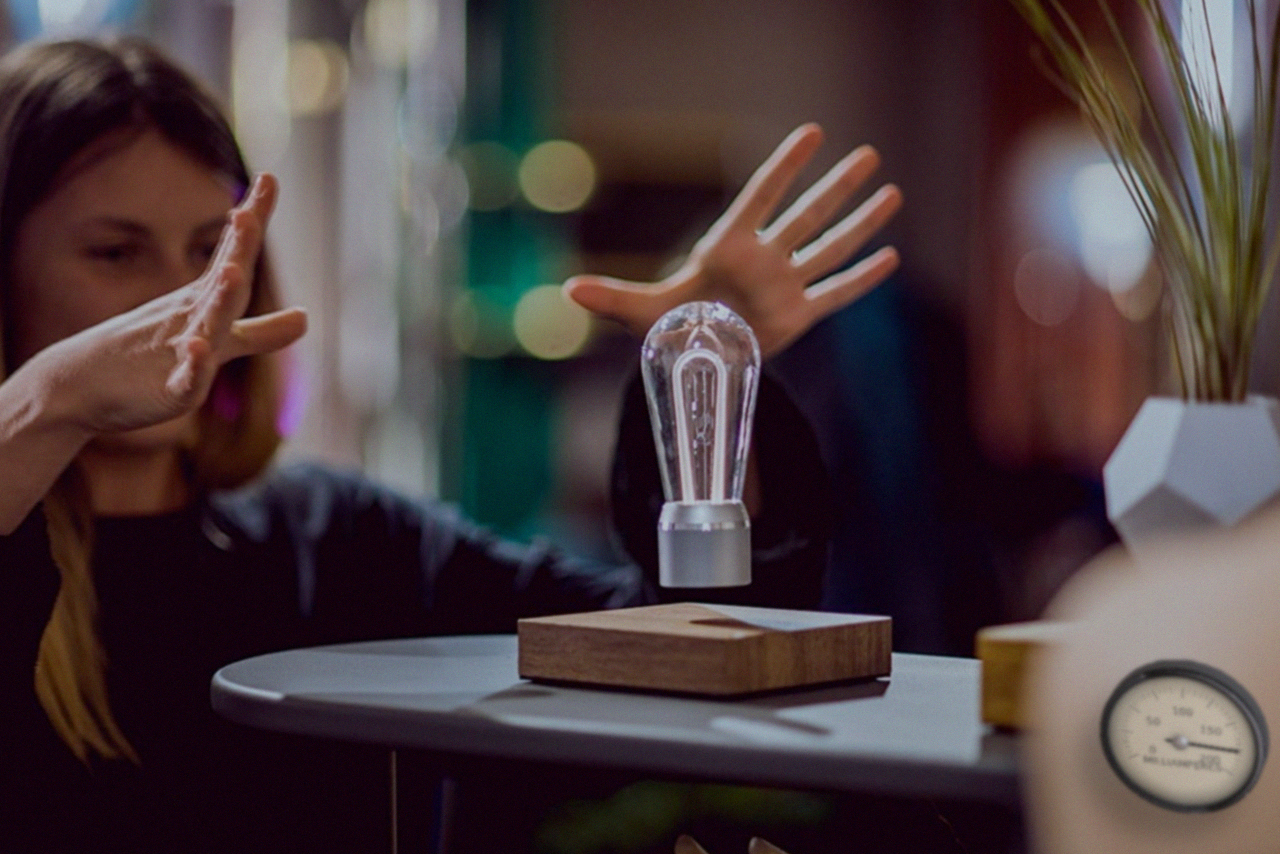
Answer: 175 mA
